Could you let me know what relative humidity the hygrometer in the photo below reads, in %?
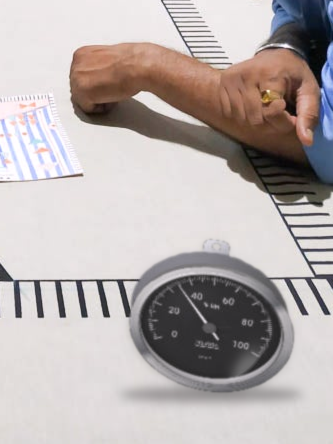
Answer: 35 %
